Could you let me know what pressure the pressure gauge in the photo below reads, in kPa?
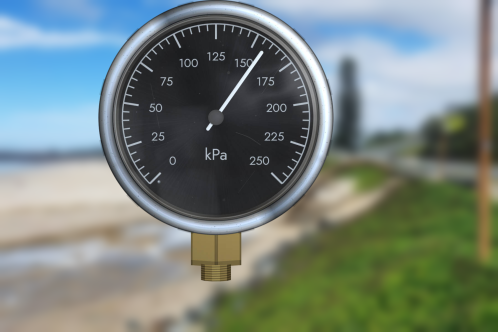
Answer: 157.5 kPa
